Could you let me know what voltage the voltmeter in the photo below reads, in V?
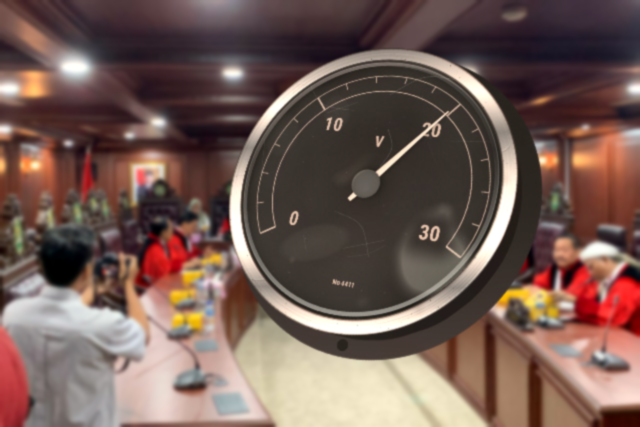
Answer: 20 V
